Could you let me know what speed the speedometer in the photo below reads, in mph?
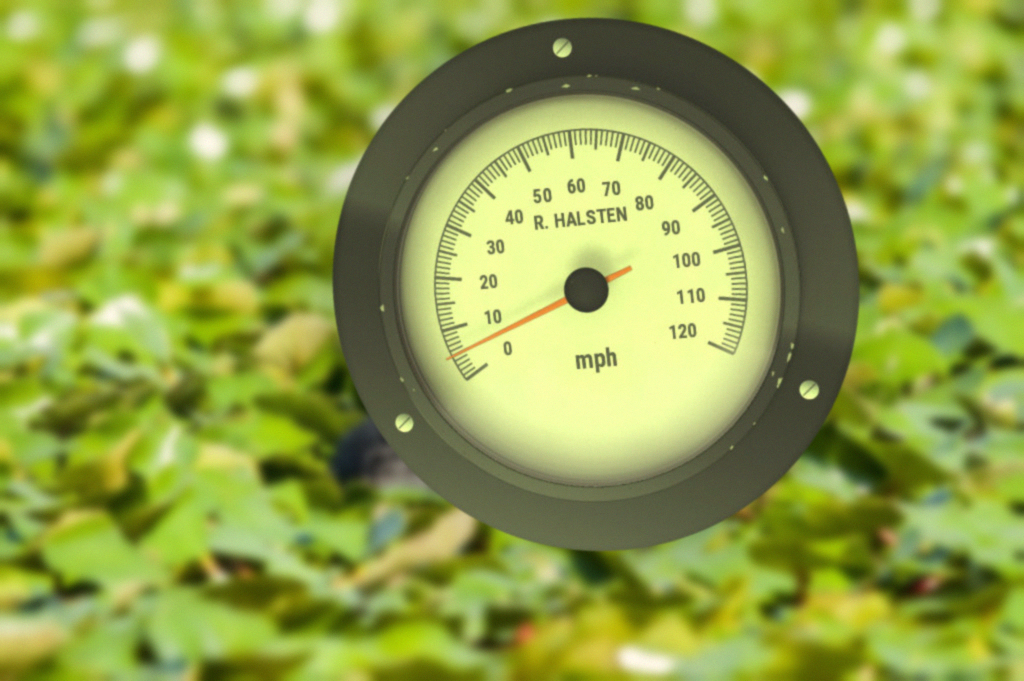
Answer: 5 mph
